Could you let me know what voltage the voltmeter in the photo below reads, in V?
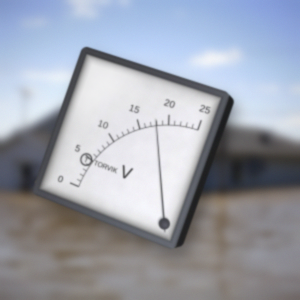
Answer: 18 V
